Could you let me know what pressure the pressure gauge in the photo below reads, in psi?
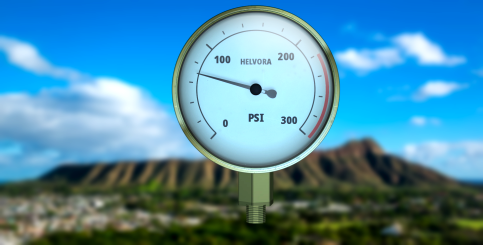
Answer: 70 psi
